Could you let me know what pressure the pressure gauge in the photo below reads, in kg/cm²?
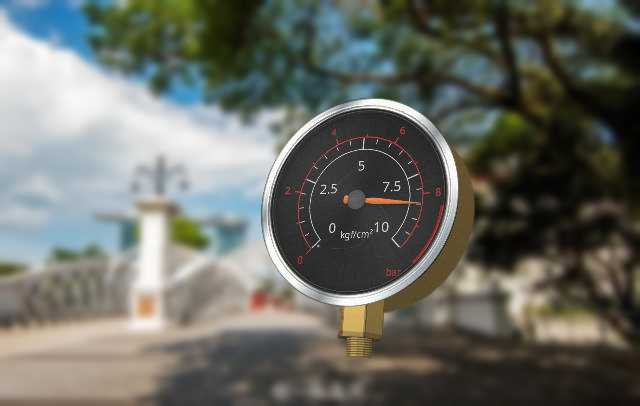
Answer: 8.5 kg/cm²
